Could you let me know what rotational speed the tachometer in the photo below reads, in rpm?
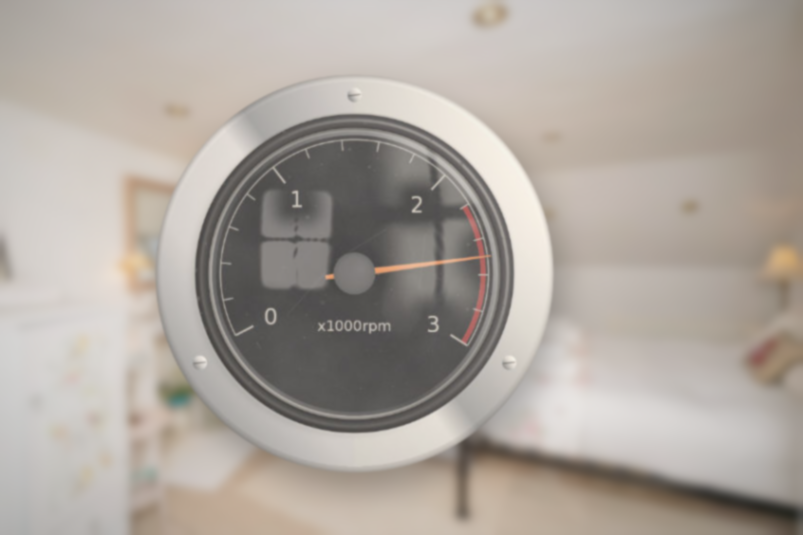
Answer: 2500 rpm
